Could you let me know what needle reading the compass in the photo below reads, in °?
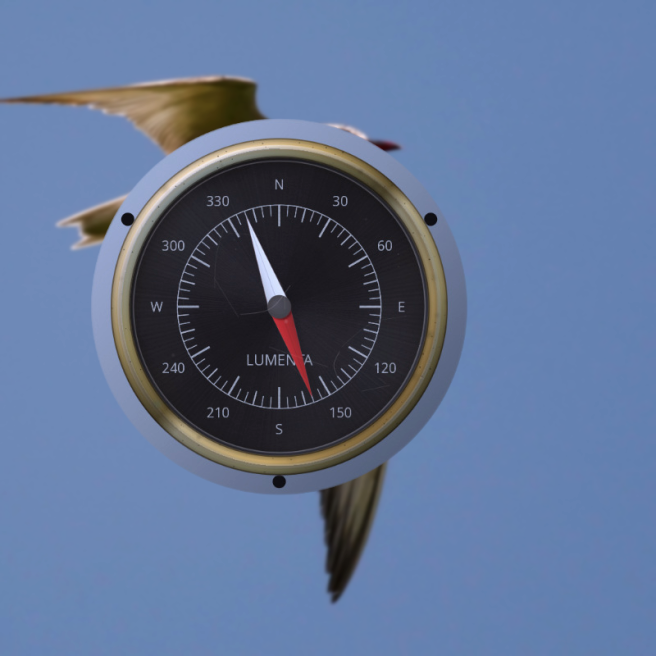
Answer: 160 °
